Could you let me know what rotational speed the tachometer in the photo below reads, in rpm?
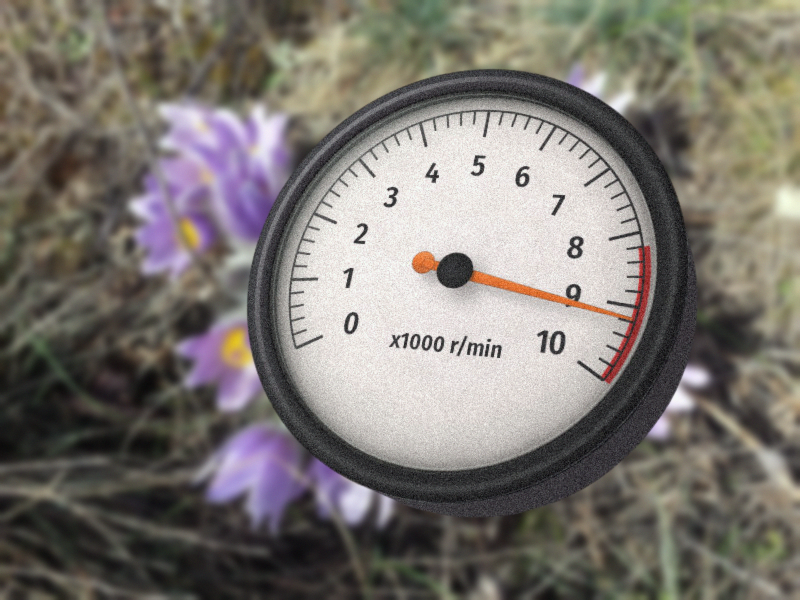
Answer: 9200 rpm
